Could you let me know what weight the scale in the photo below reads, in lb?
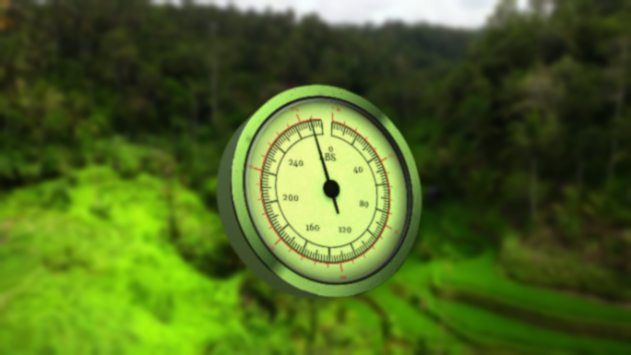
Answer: 270 lb
